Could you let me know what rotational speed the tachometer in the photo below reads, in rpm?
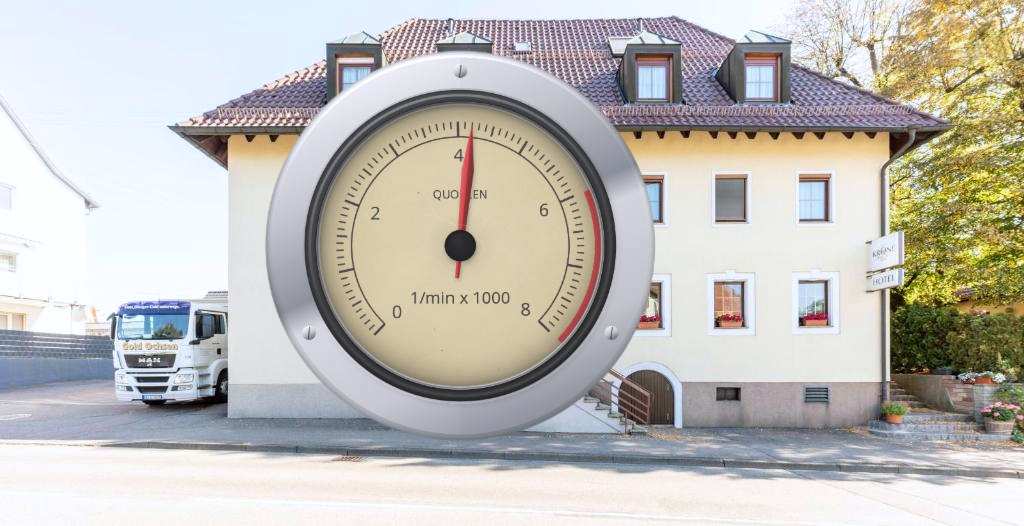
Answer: 4200 rpm
